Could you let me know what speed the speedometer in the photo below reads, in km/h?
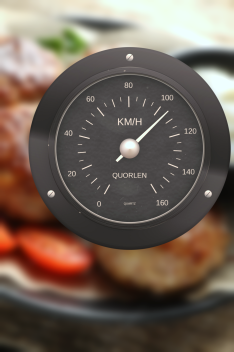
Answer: 105 km/h
